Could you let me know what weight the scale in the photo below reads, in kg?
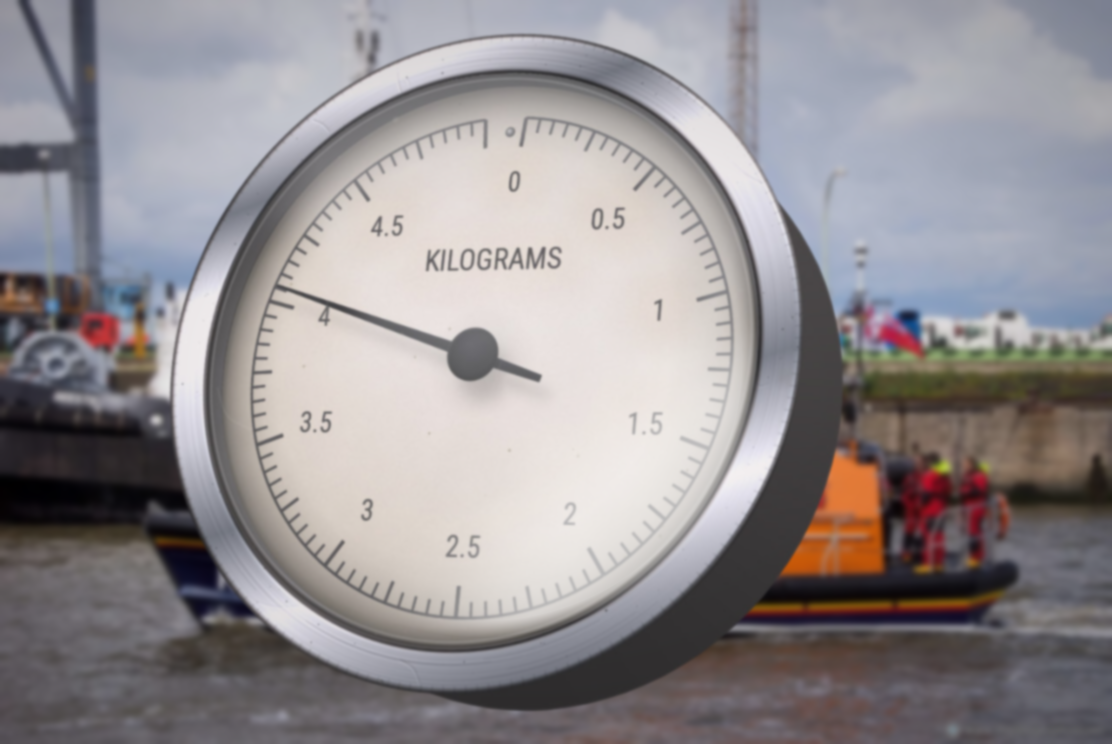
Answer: 4.05 kg
